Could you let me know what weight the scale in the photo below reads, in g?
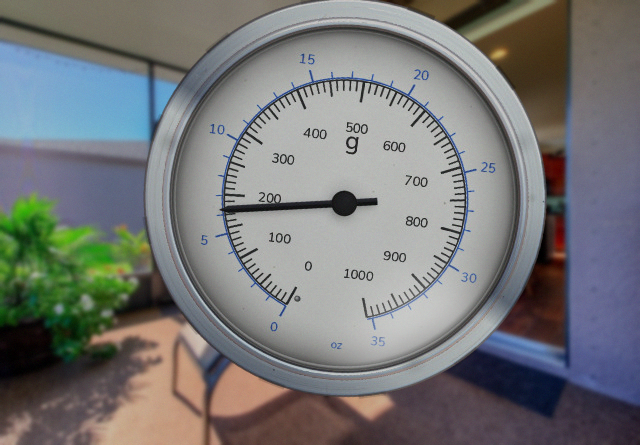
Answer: 180 g
